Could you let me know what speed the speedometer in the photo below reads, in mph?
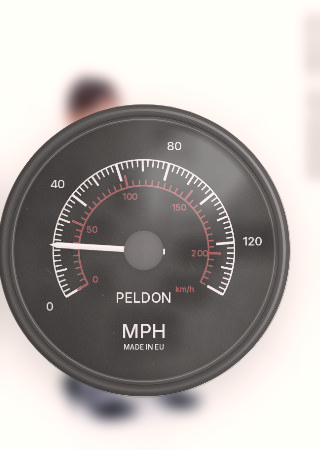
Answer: 20 mph
